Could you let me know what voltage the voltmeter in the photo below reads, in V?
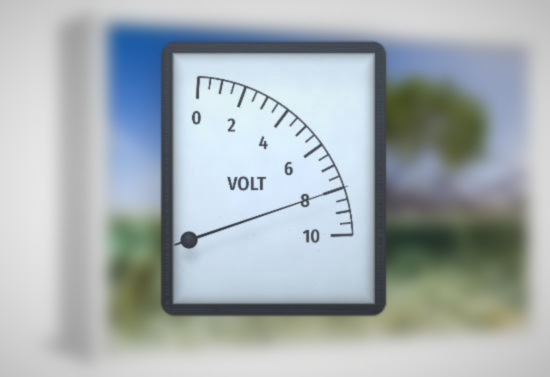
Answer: 8 V
